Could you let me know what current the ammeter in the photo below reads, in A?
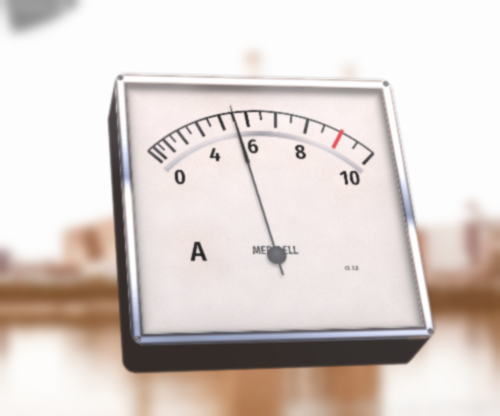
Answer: 5.5 A
